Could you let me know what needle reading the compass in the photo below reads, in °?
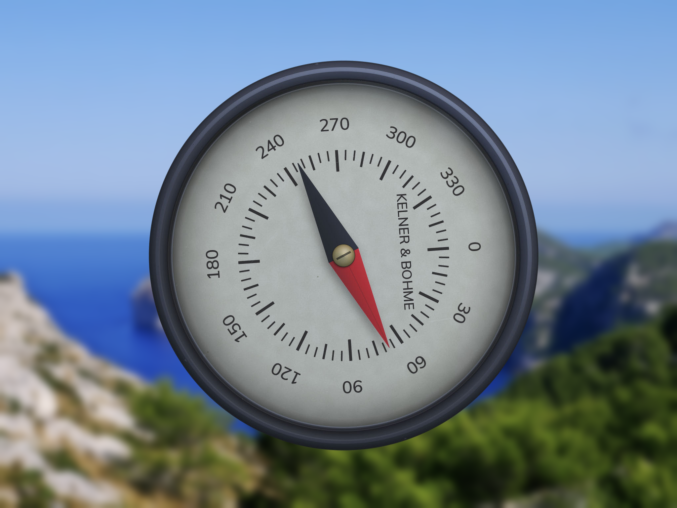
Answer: 67.5 °
